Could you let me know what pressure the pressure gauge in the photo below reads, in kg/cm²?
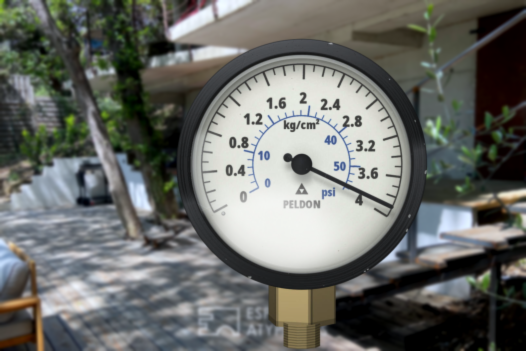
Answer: 3.9 kg/cm²
